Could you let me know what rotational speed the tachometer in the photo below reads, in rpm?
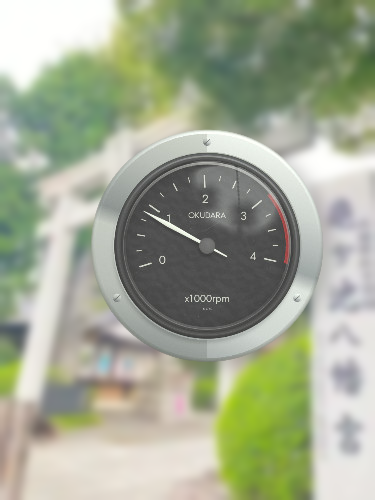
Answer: 875 rpm
